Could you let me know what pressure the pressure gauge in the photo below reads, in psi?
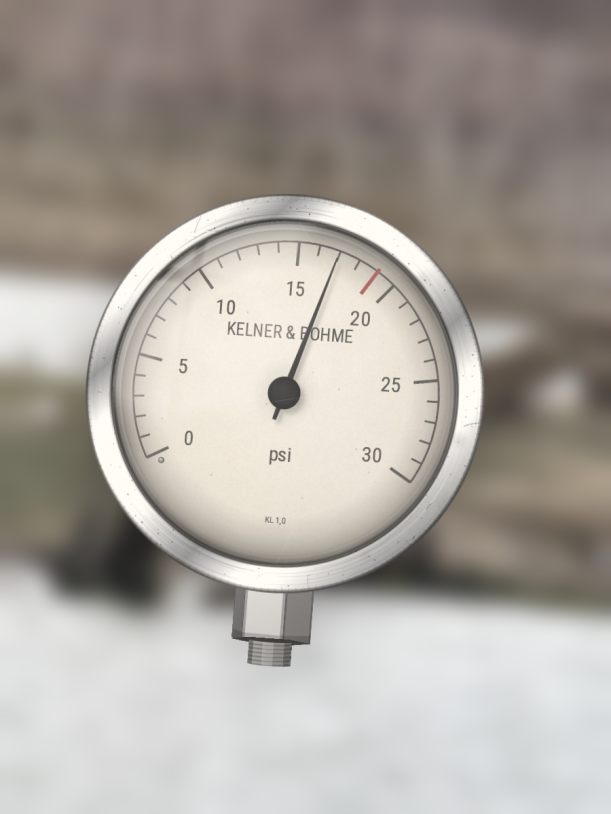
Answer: 17 psi
